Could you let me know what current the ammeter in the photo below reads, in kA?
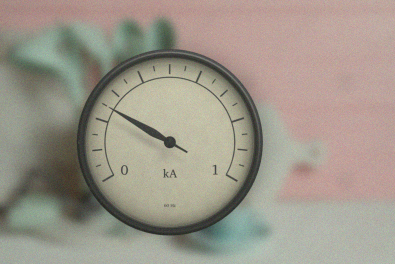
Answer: 0.25 kA
